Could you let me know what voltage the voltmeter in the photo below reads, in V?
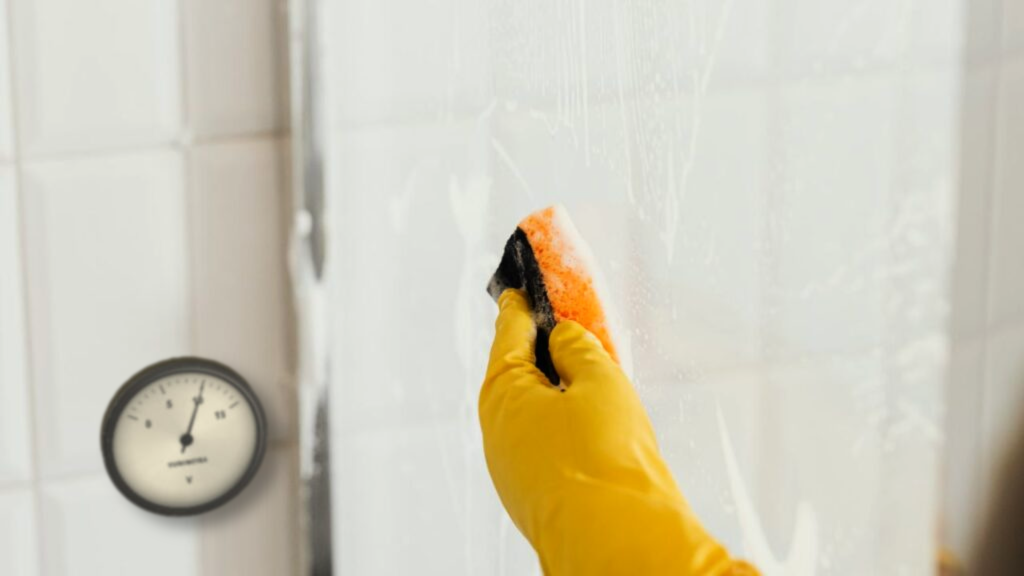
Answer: 10 V
